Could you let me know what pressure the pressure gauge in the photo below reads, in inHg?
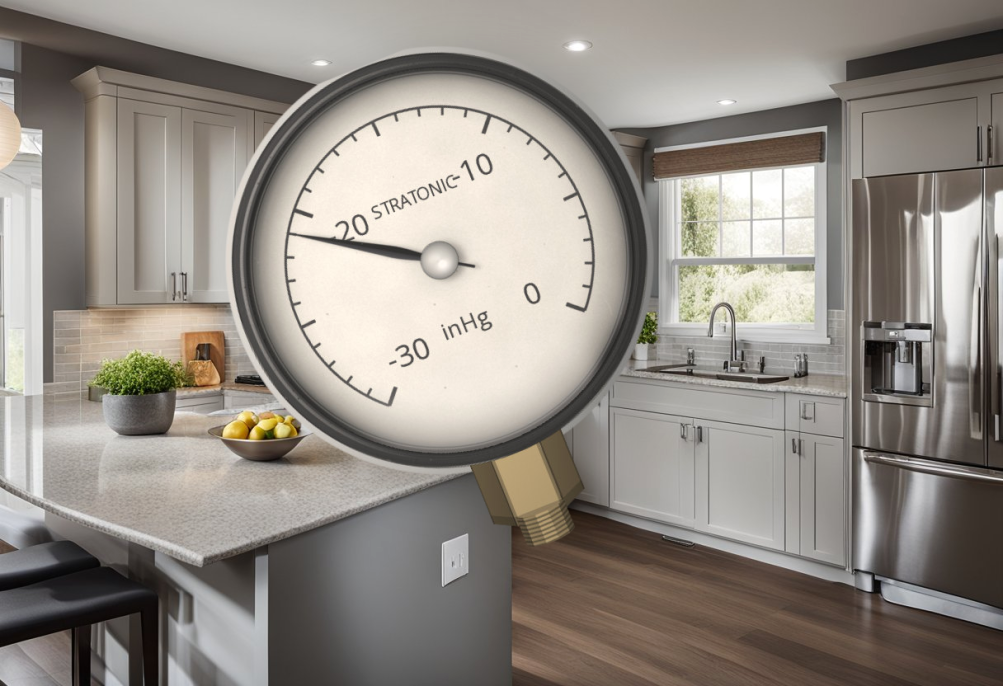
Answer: -21 inHg
